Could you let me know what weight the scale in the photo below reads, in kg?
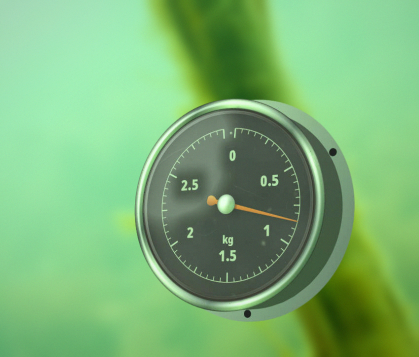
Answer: 0.85 kg
